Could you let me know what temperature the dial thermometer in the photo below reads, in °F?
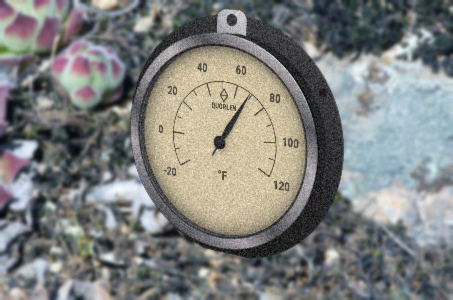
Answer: 70 °F
